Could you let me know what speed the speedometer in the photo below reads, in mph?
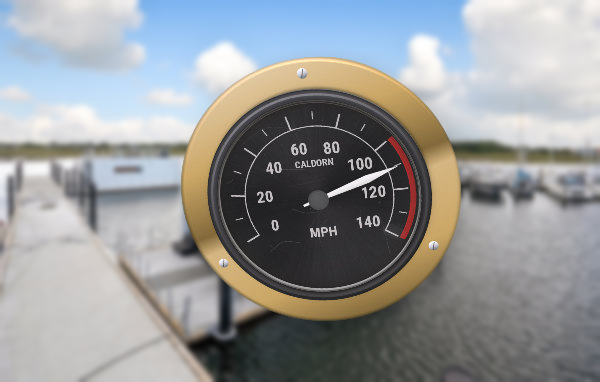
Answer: 110 mph
